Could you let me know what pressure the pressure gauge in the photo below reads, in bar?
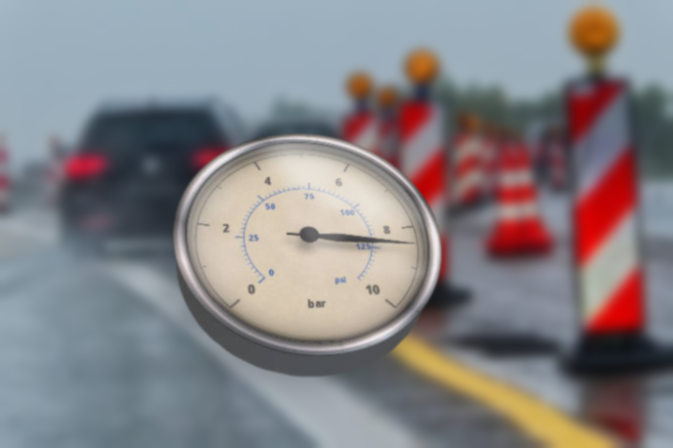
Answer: 8.5 bar
